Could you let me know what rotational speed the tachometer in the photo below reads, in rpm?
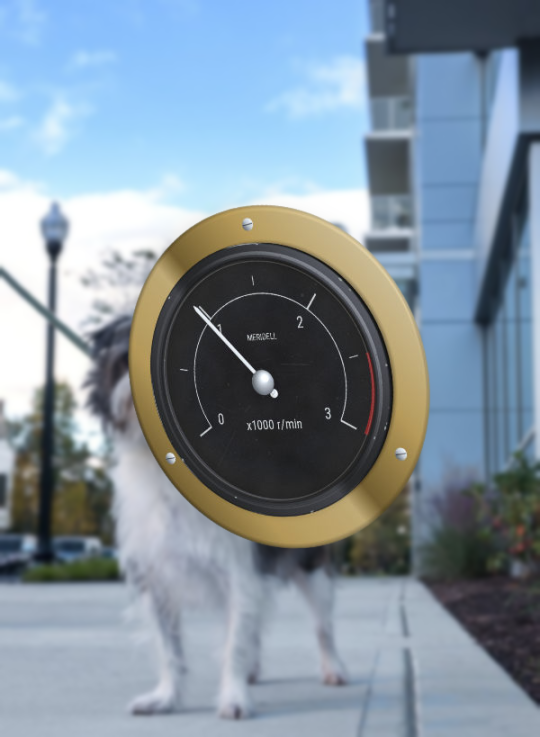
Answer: 1000 rpm
